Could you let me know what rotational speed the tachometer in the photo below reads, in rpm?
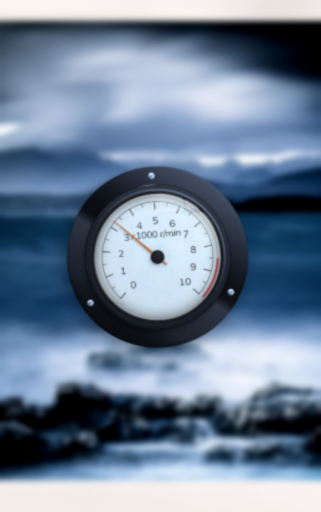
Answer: 3250 rpm
